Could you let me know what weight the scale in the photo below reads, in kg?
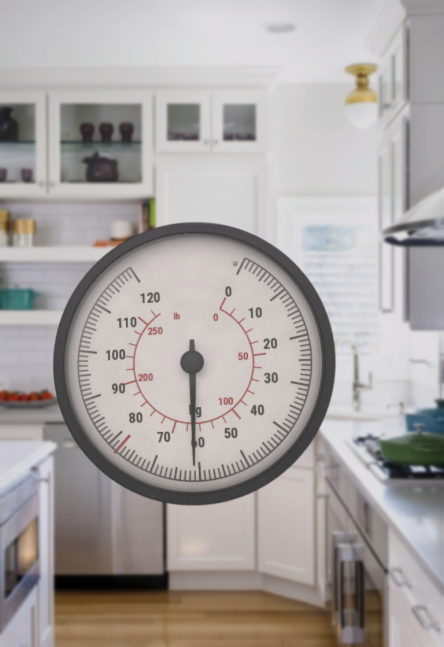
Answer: 61 kg
